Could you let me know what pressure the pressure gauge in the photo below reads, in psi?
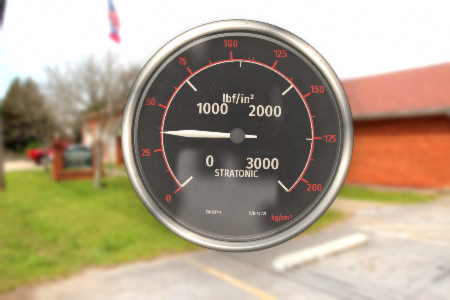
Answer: 500 psi
